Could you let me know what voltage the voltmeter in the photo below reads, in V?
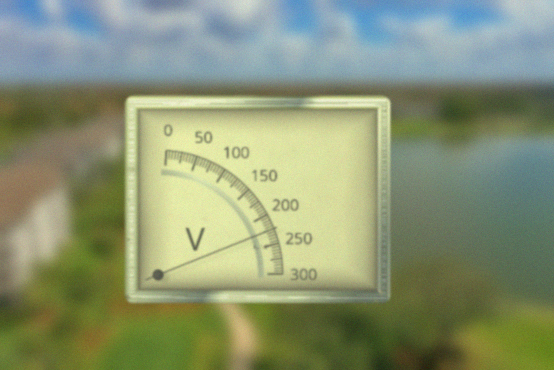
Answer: 225 V
